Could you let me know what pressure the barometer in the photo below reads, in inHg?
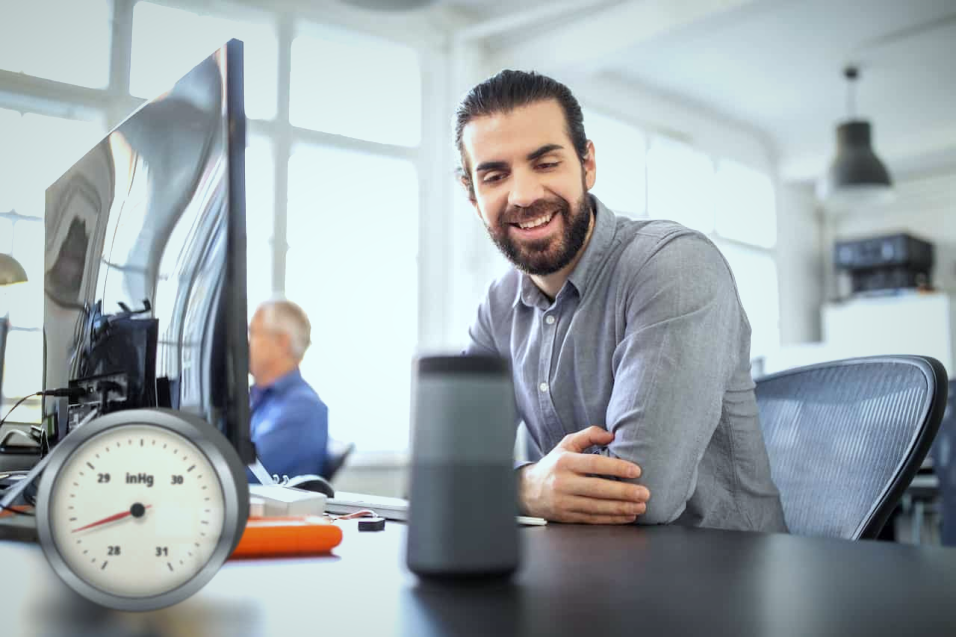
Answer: 28.4 inHg
